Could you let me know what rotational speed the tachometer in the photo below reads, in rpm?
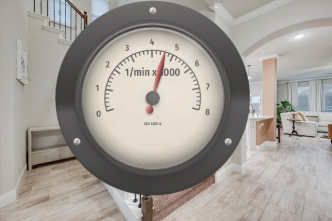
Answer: 4600 rpm
